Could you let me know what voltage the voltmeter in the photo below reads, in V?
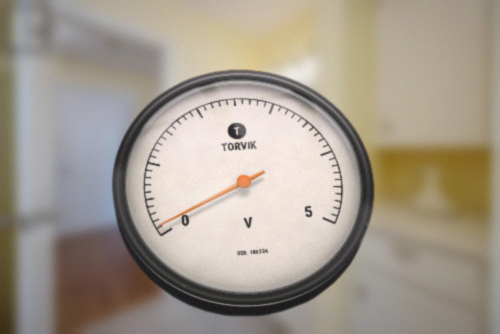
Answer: 0.1 V
